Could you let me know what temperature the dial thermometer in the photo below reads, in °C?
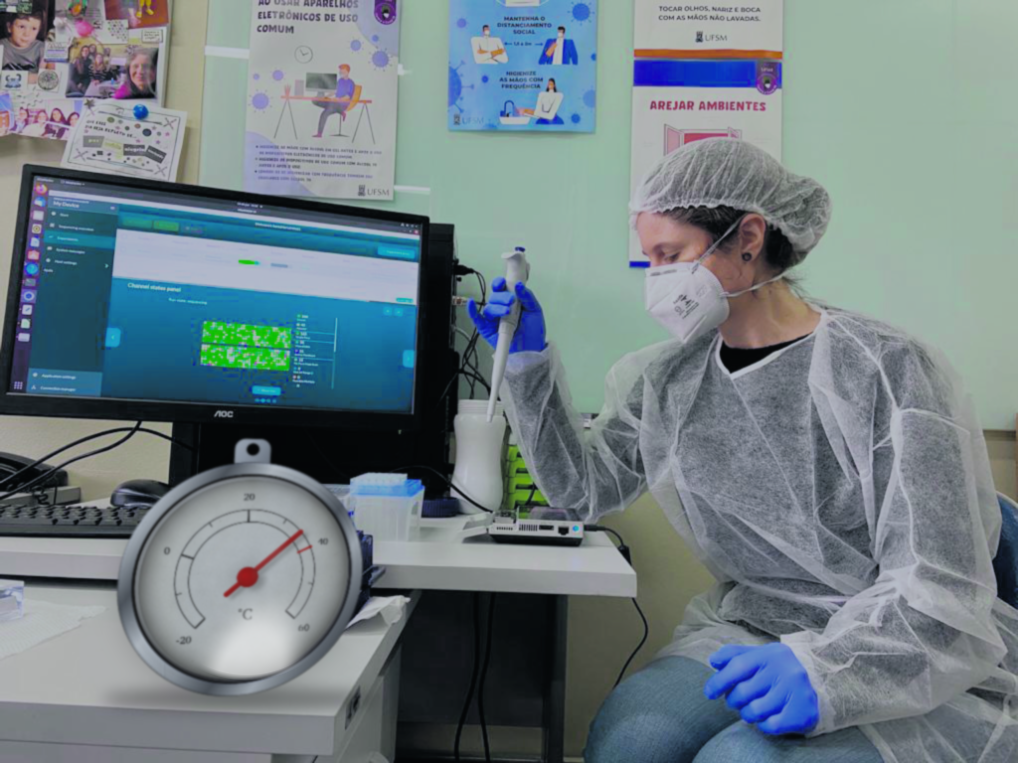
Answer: 35 °C
